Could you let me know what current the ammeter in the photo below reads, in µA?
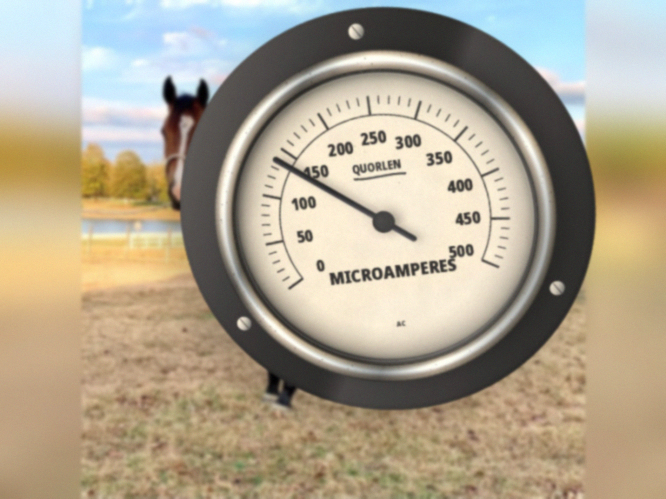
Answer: 140 µA
